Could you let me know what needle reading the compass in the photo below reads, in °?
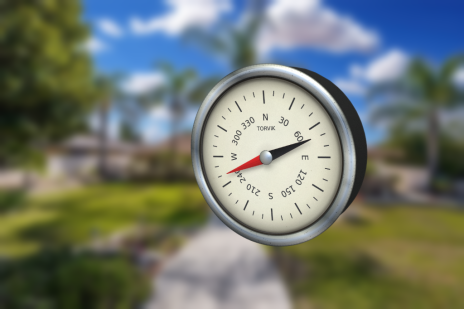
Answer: 250 °
